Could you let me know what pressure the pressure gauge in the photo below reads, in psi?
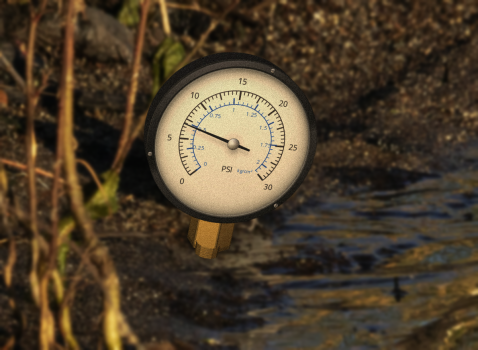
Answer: 7 psi
